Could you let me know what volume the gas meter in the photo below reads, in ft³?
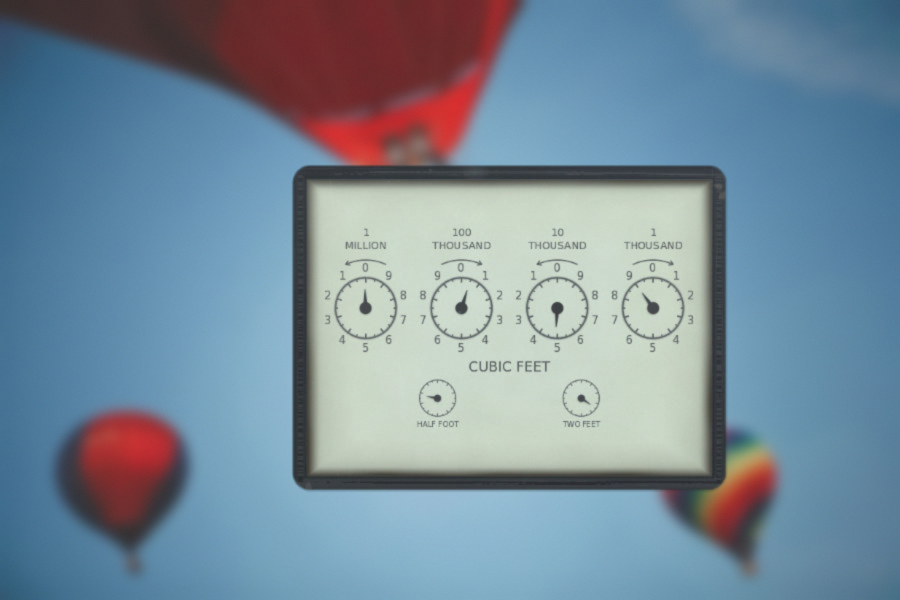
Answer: 4900 ft³
